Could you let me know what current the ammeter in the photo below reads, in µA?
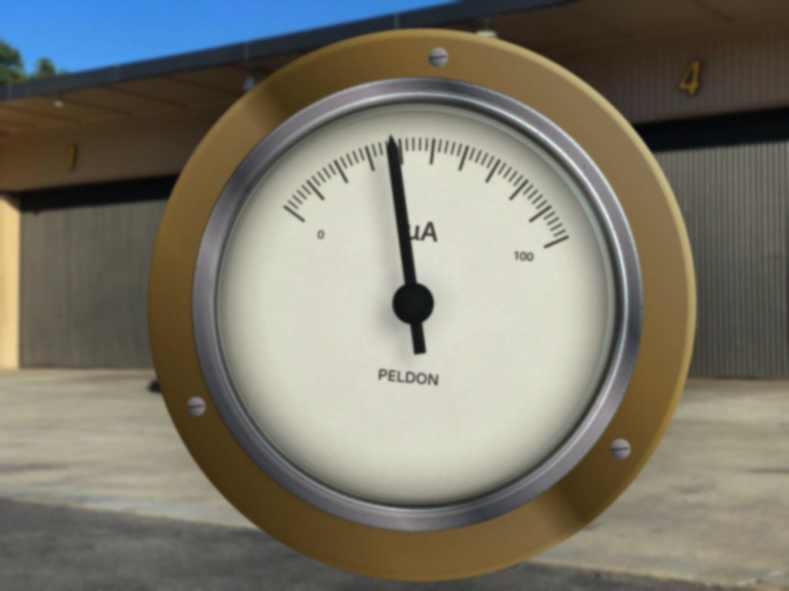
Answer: 38 µA
